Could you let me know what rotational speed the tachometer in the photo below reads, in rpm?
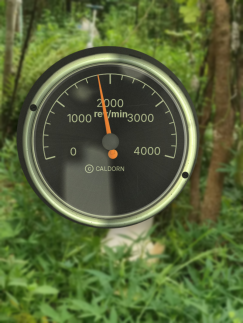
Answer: 1800 rpm
